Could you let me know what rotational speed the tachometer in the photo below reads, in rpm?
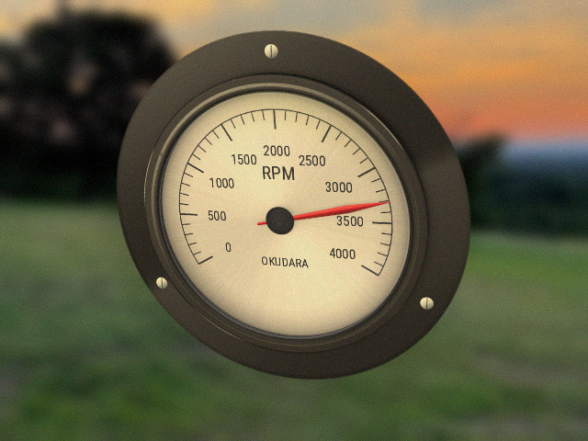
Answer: 3300 rpm
